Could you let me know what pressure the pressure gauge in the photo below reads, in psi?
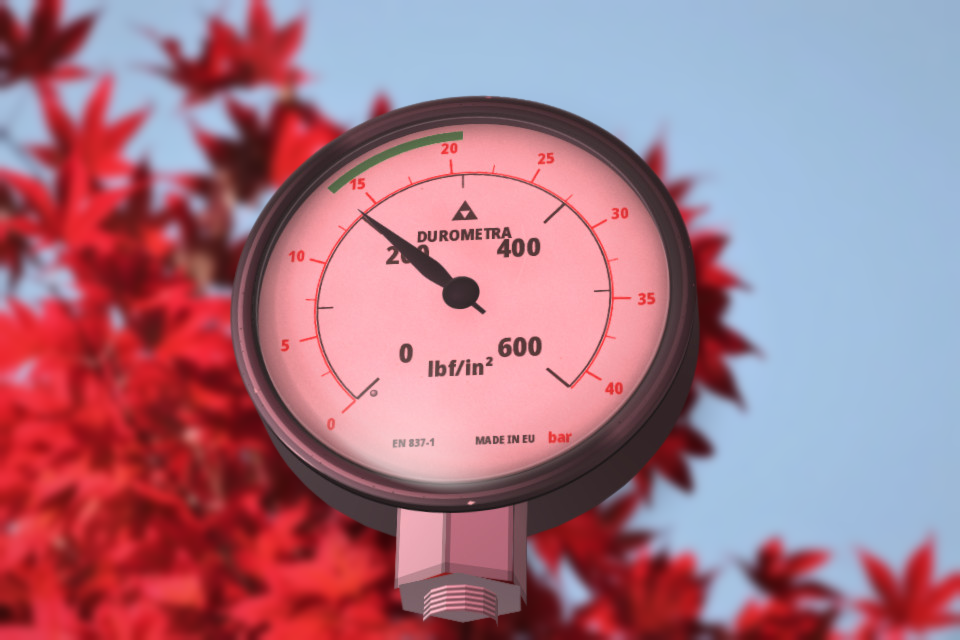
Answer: 200 psi
